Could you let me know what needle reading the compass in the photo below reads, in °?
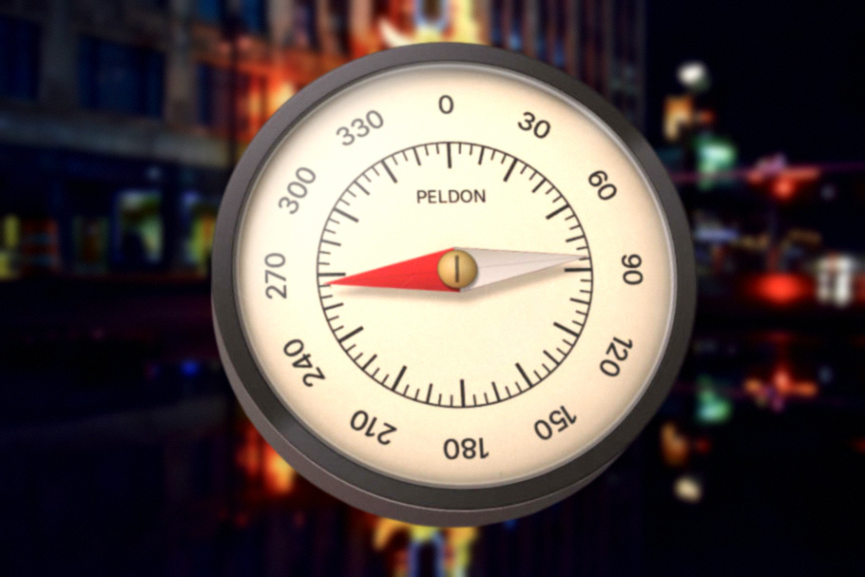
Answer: 265 °
